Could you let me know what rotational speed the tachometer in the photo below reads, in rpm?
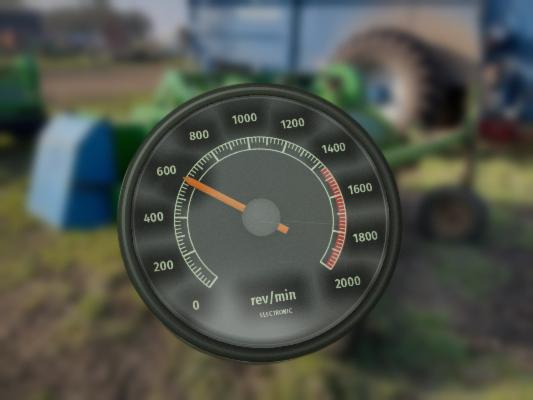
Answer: 600 rpm
